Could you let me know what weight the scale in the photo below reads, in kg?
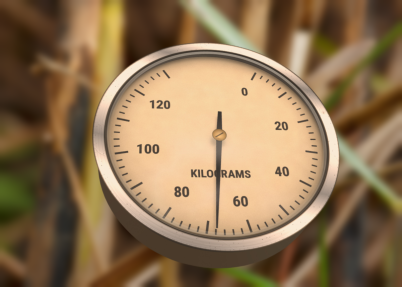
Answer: 68 kg
